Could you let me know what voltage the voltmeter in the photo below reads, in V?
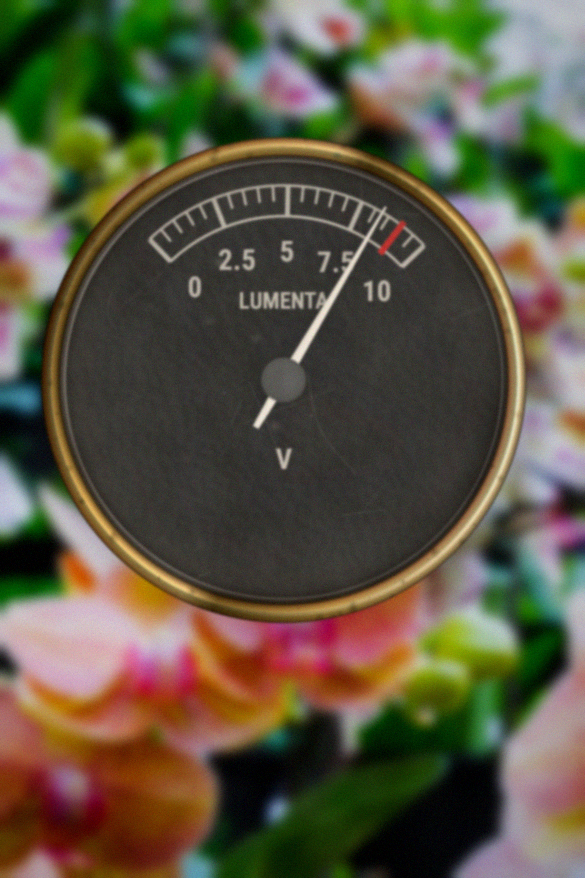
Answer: 8.25 V
